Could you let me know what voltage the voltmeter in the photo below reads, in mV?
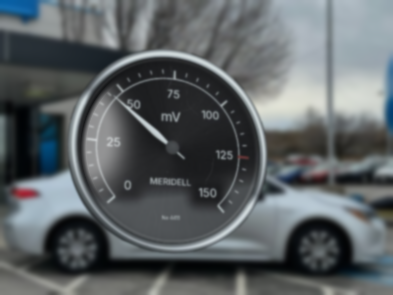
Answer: 45 mV
